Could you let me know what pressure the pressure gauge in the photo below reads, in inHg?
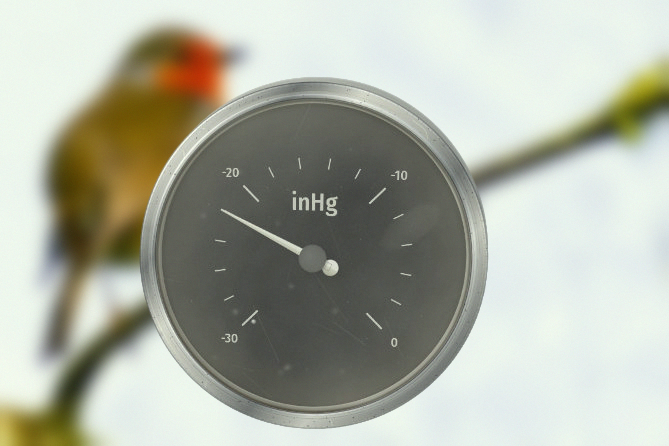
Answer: -22 inHg
